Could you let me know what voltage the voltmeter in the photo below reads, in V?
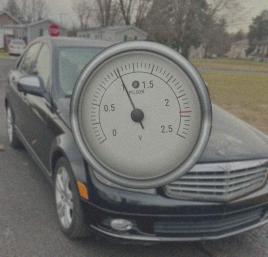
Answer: 1.05 V
